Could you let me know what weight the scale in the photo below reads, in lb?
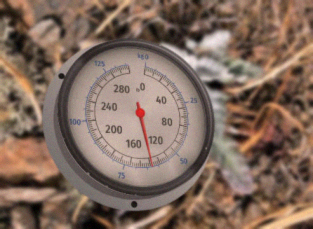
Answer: 140 lb
